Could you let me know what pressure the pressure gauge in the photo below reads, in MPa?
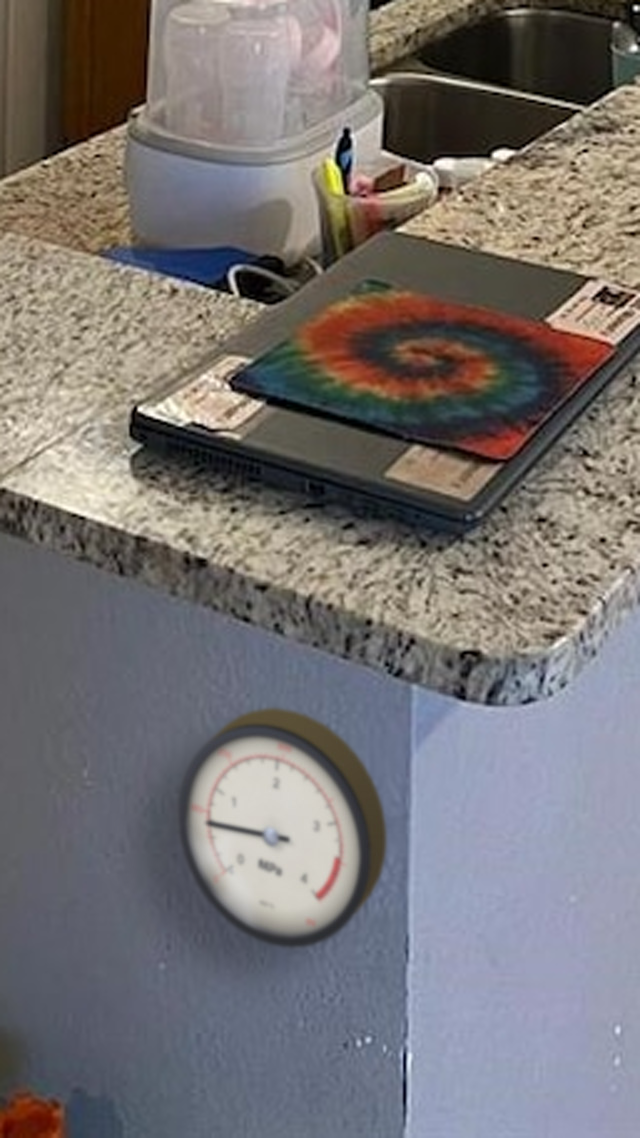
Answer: 0.6 MPa
